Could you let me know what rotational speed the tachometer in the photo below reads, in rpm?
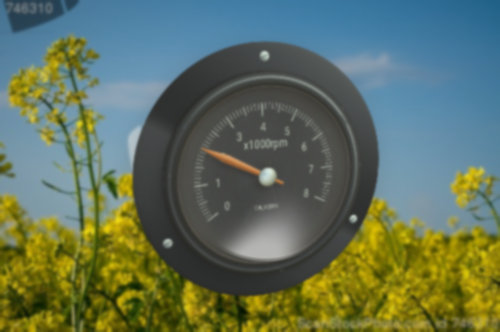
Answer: 2000 rpm
